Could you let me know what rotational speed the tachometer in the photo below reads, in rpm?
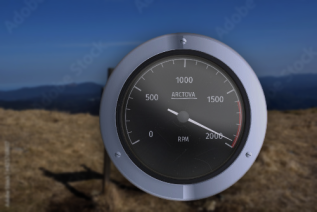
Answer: 1950 rpm
